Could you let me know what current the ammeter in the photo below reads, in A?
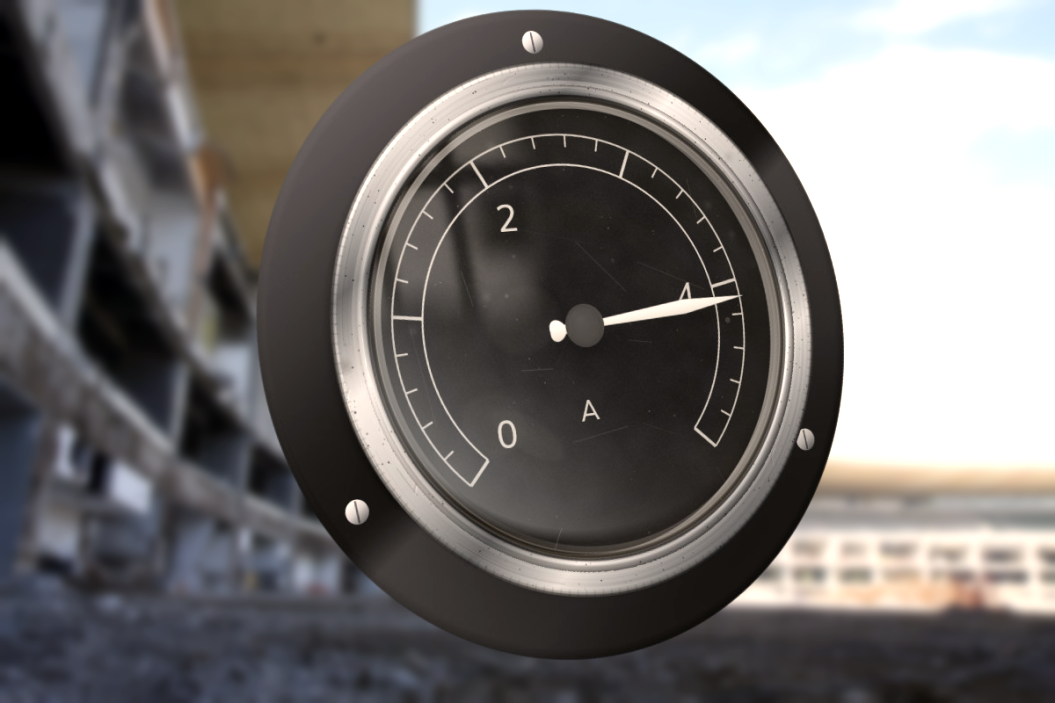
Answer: 4.1 A
